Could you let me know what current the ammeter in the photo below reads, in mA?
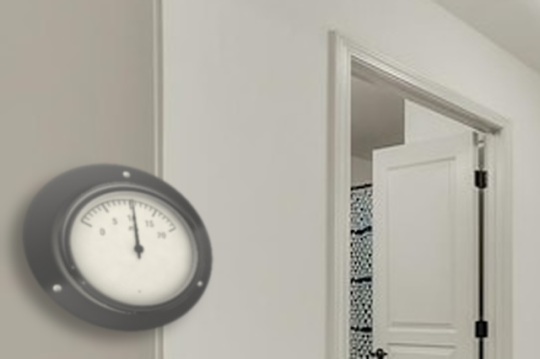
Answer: 10 mA
